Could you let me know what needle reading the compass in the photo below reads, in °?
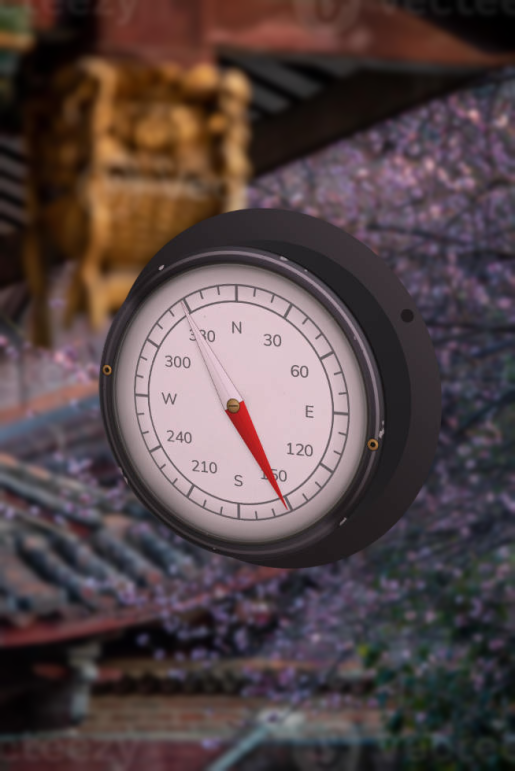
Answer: 150 °
